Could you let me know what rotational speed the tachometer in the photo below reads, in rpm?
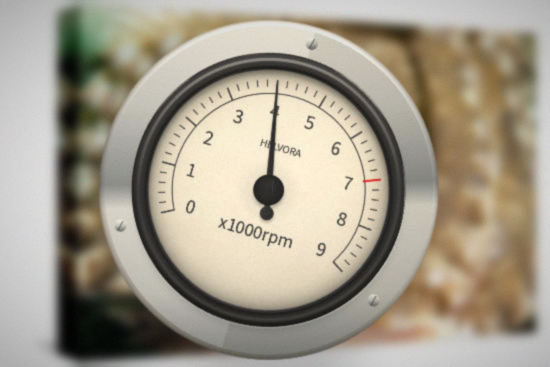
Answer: 4000 rpm
